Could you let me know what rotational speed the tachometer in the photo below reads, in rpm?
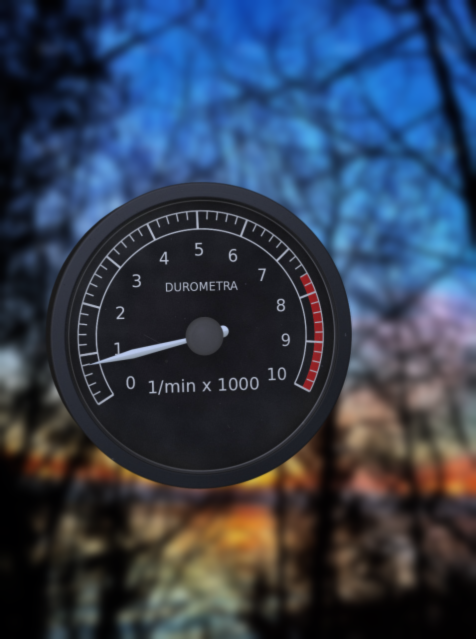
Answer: 800 rpm
